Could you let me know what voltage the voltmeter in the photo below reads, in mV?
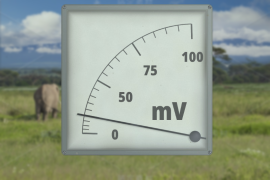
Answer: 25 mV
